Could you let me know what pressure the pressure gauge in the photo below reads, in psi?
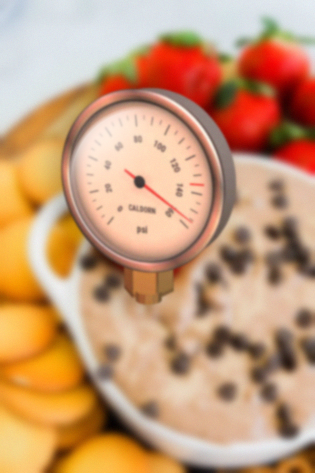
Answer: 155 psi
